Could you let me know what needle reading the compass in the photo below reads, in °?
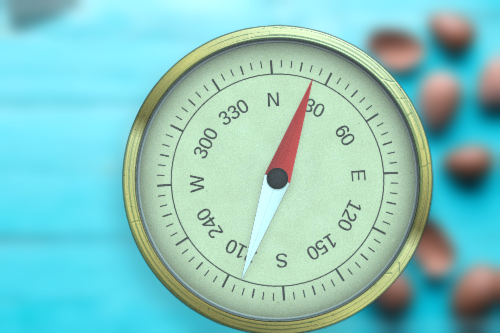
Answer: 22.5 °
